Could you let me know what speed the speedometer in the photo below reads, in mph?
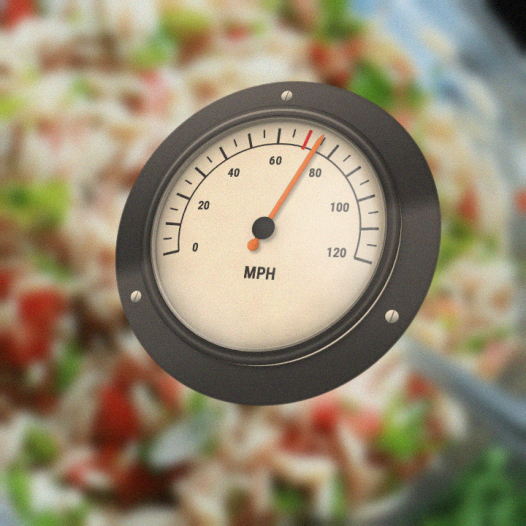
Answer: 75 mph
